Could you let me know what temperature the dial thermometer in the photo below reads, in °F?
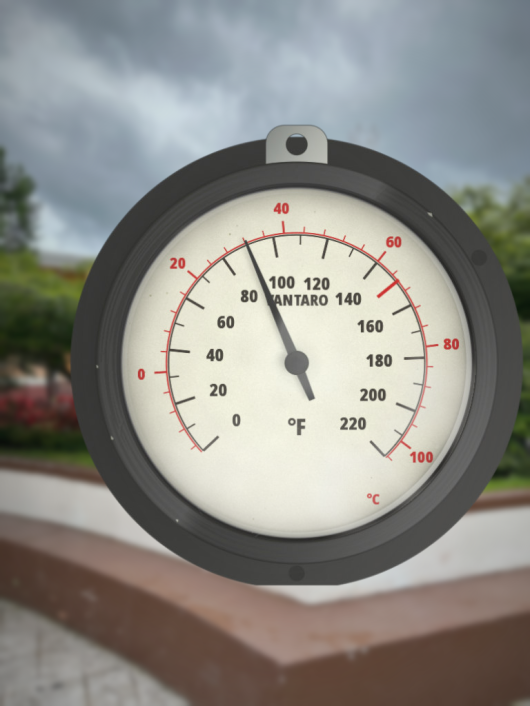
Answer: 90 °F
